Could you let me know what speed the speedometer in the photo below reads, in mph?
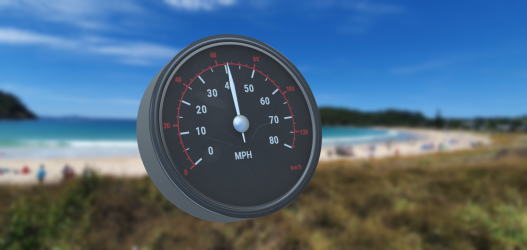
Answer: 40 mph
